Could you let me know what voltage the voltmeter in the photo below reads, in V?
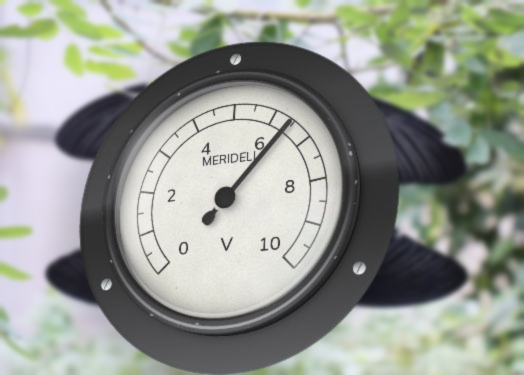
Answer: 6.5 V
